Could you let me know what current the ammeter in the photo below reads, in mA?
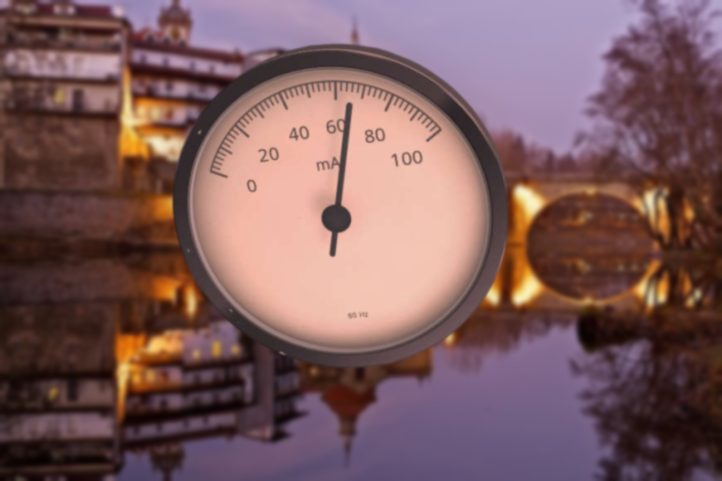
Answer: 66 mA
